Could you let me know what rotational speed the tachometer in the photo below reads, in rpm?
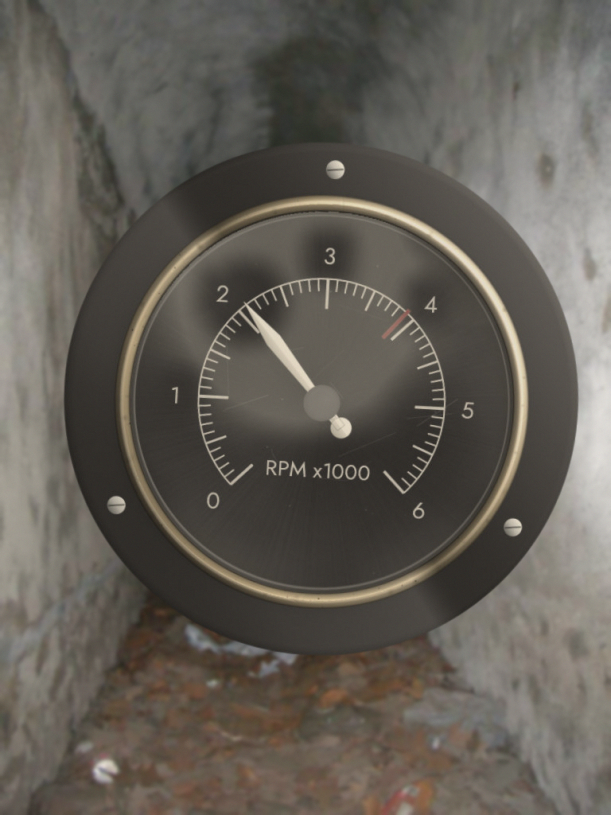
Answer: 2100 rpm
